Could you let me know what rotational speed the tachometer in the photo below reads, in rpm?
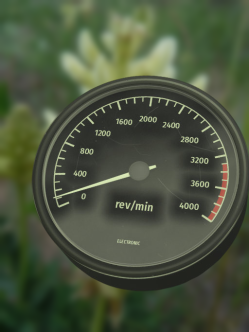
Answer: 100 rpm
